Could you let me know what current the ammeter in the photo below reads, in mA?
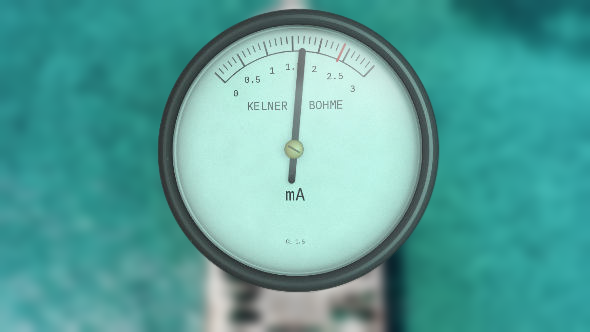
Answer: 1.7 mA
